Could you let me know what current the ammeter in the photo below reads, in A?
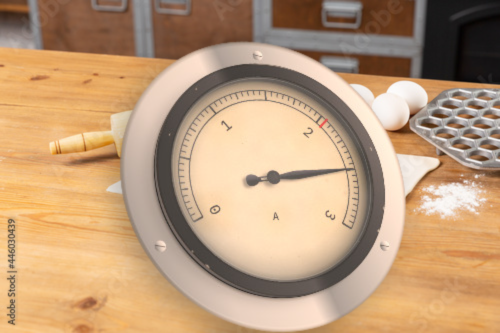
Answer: 2.5 A
